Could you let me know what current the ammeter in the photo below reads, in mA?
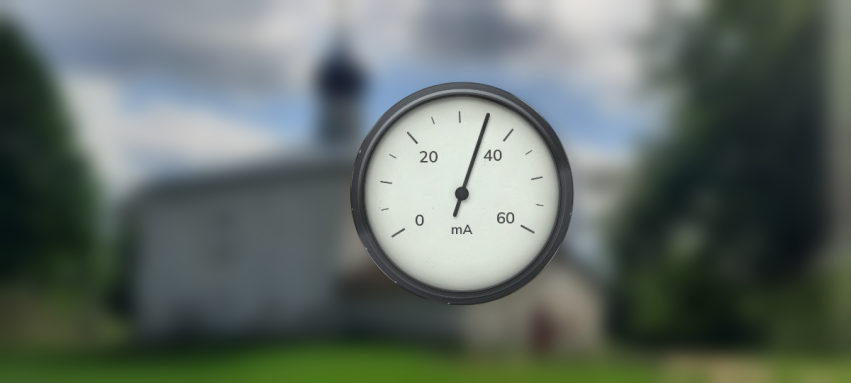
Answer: 35 mA
